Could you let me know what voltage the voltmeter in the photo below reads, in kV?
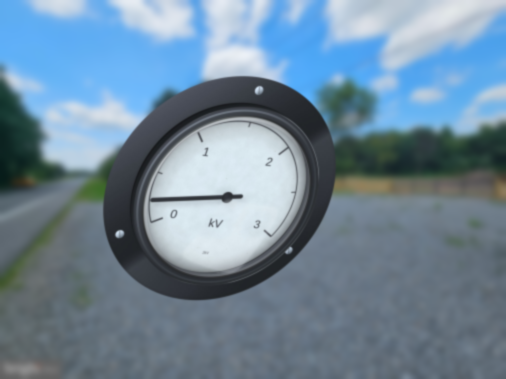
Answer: 0.25 kV
